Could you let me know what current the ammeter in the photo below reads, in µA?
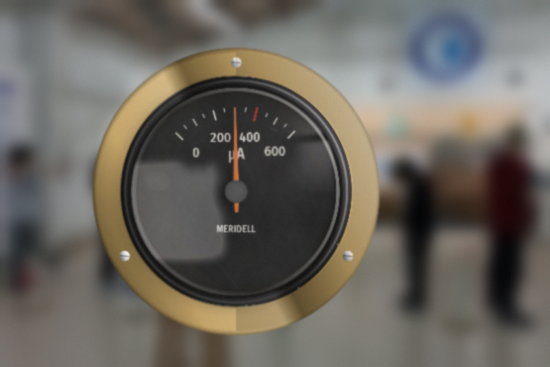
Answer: 300 µA
